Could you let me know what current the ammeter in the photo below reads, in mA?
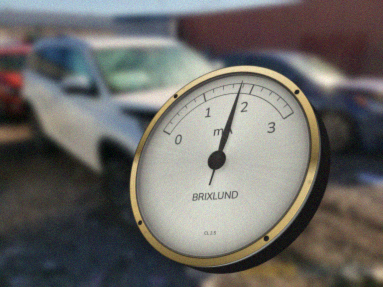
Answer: 1.8 mA
